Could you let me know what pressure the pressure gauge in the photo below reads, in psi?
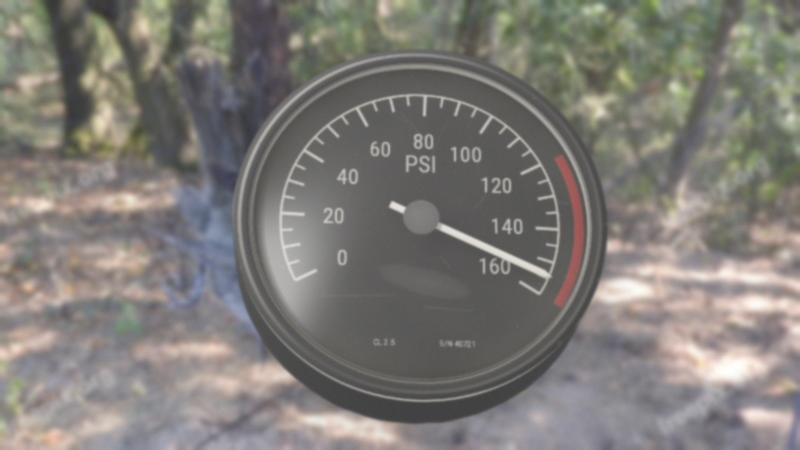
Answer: 155 psi
